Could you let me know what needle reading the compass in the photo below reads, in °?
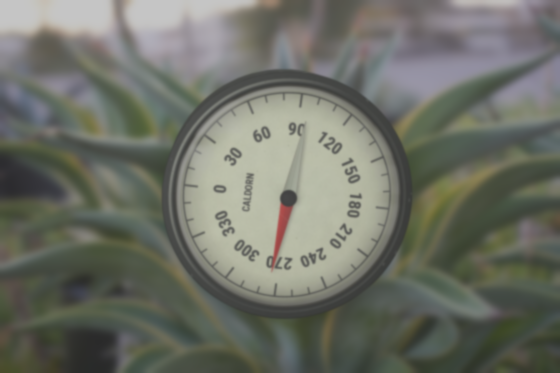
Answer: 275 °
